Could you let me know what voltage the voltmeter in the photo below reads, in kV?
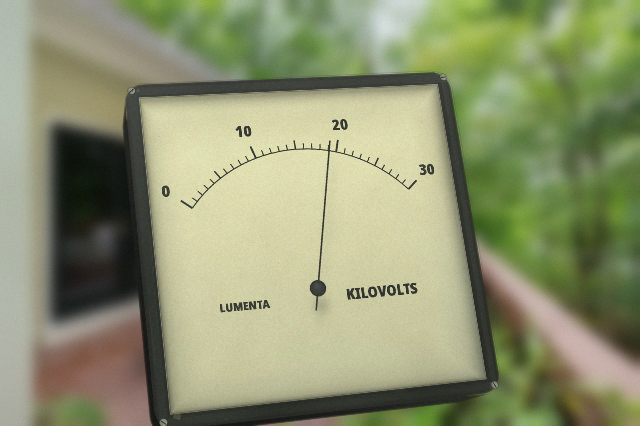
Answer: 19 kV
